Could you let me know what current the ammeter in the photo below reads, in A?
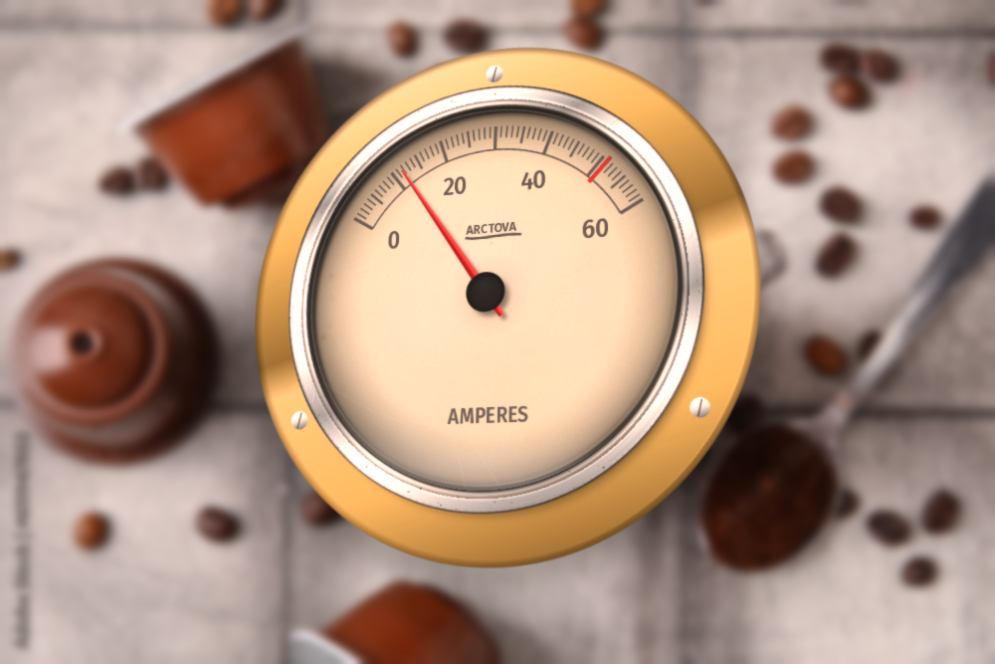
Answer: 12 A
